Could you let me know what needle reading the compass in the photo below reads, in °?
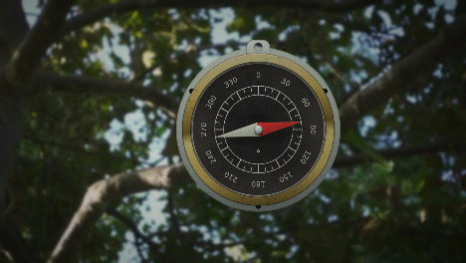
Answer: 80 °
